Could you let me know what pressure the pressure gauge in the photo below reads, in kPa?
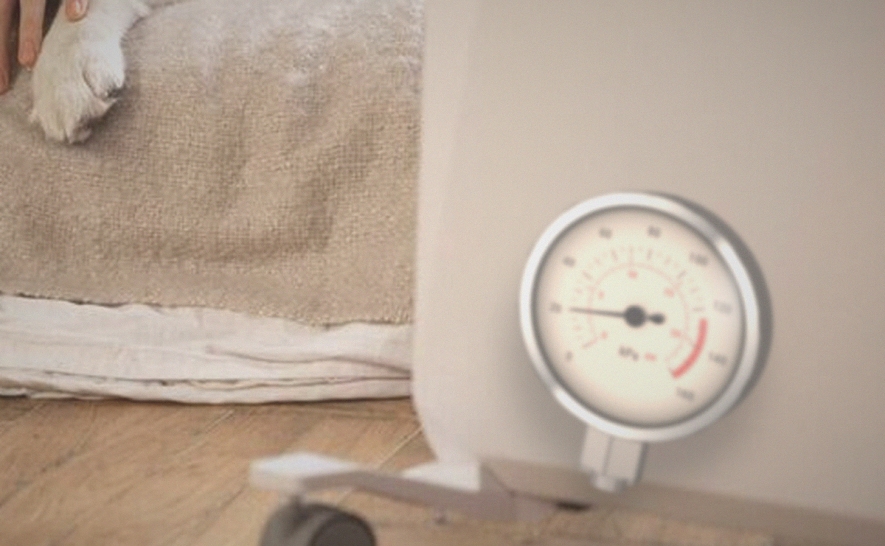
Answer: 20 kPa
